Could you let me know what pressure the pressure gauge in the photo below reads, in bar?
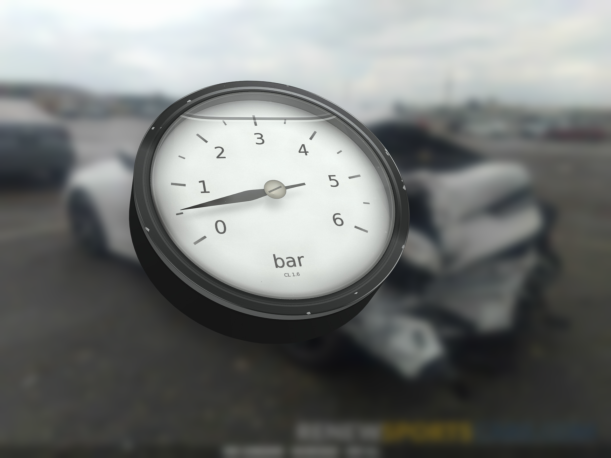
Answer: 0.5 bar
